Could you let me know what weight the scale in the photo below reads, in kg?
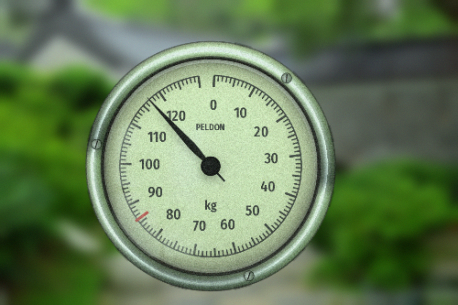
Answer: 117 kg
